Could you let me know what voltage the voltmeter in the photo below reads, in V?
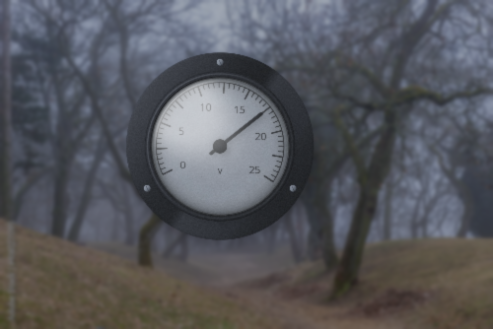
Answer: 17.5 V
